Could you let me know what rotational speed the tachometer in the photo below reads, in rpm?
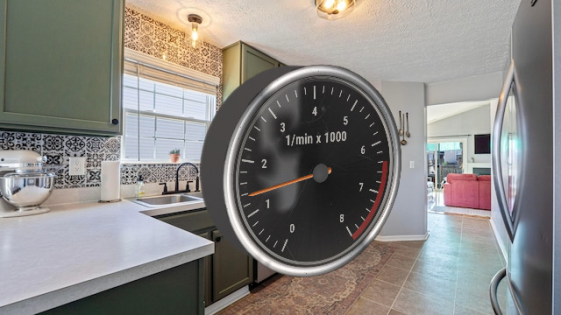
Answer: 1400 rpm
